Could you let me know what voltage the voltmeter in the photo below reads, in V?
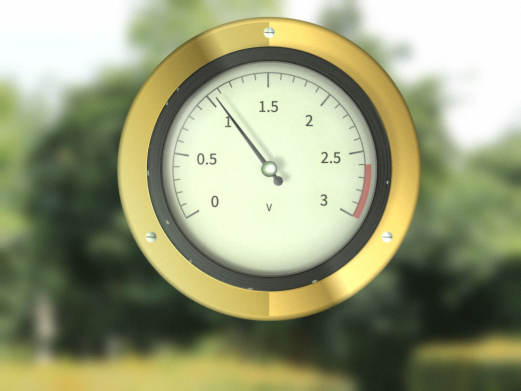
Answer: 1.05 V
